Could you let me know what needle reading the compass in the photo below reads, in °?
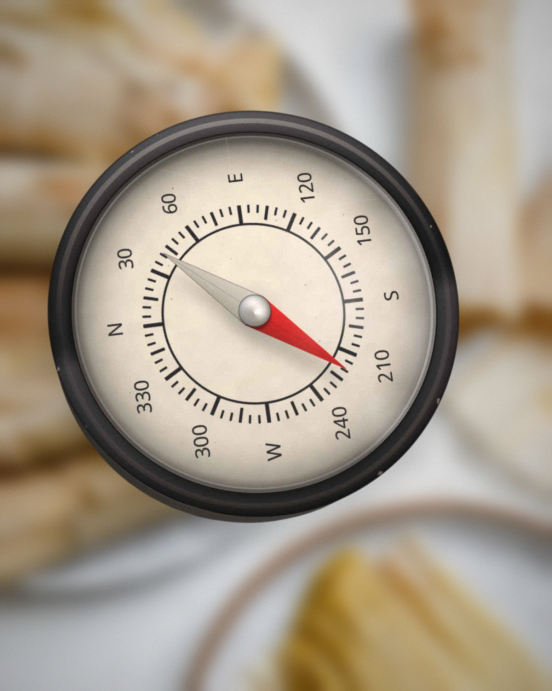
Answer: 220 °
